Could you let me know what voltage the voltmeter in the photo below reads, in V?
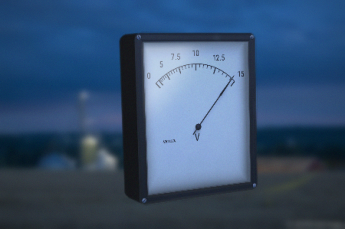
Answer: 14.5 V
